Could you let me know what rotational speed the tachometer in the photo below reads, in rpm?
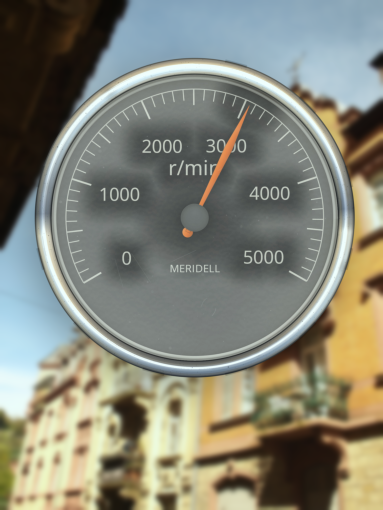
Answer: 3050 rpm
